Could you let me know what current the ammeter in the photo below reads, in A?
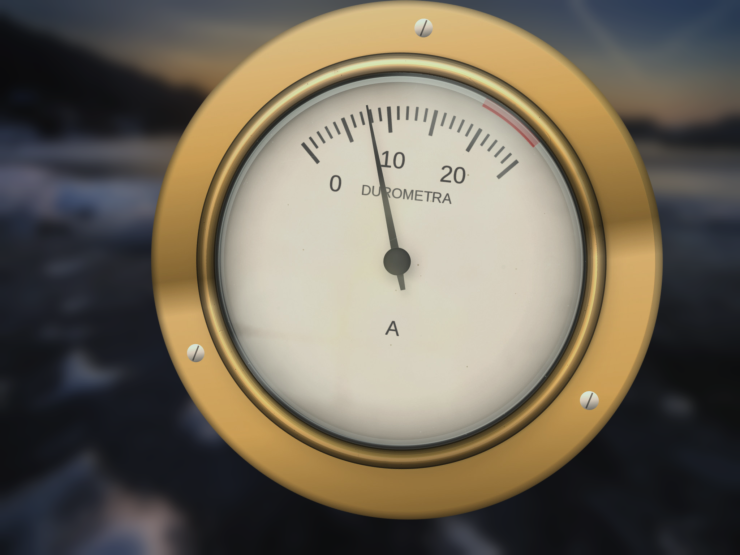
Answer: 8 A
